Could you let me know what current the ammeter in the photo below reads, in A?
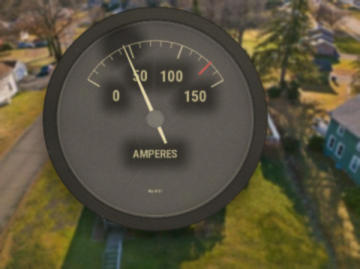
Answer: 45 A
